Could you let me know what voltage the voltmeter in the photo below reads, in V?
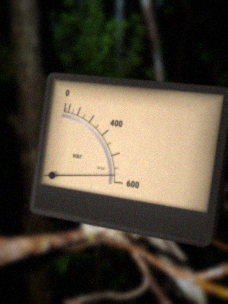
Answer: 575 V
